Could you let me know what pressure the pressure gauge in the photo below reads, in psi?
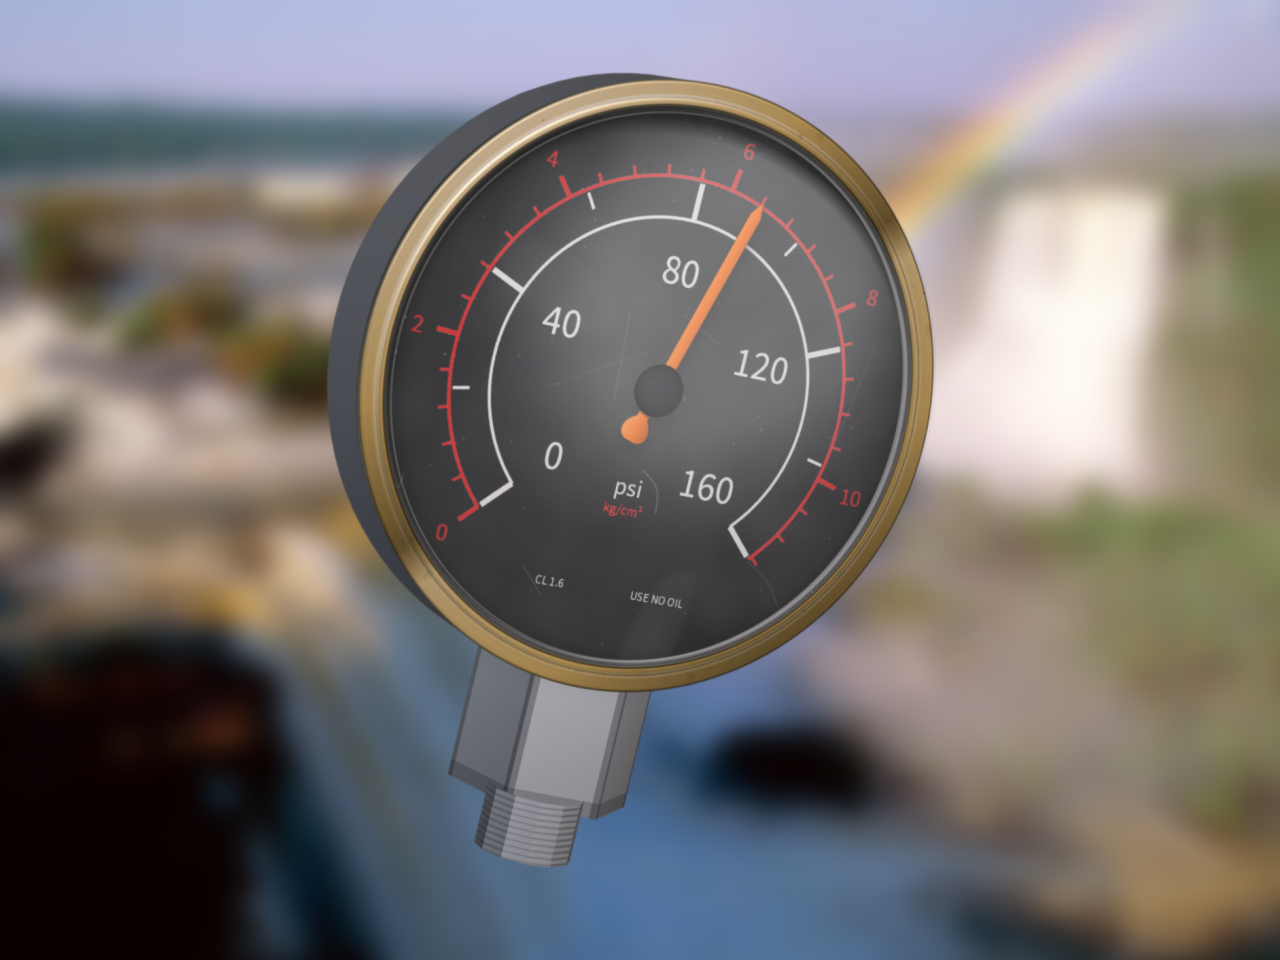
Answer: 90 psi
